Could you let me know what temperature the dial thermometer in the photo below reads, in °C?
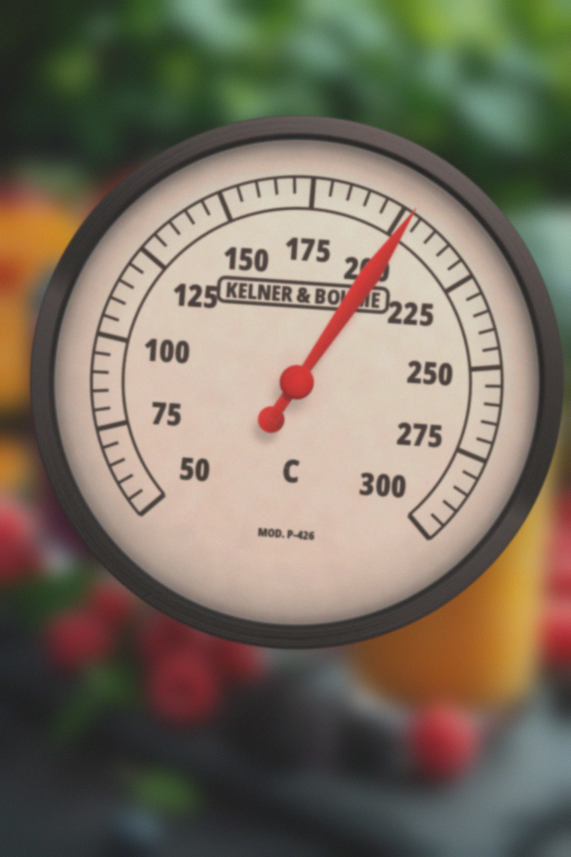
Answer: 202.5 °C
